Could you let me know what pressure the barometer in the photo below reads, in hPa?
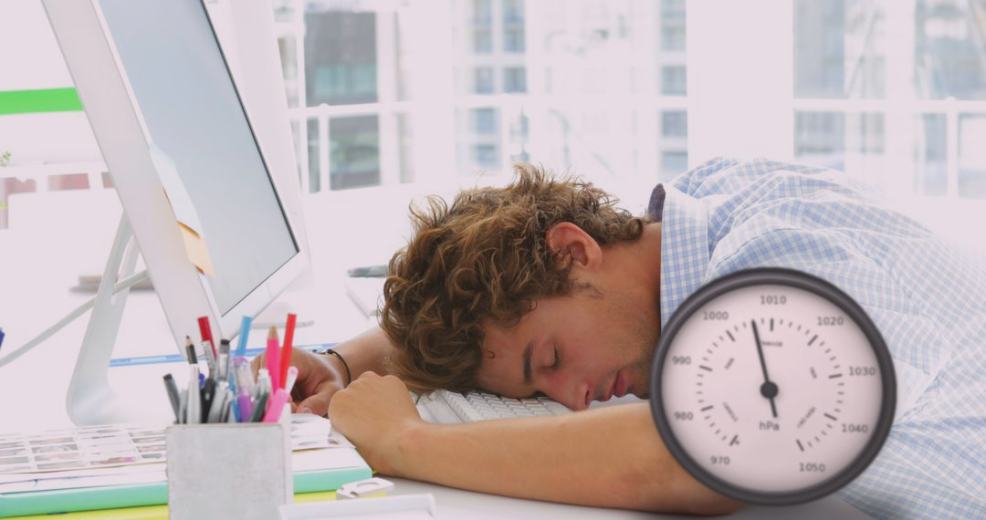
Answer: 1006 hPa
